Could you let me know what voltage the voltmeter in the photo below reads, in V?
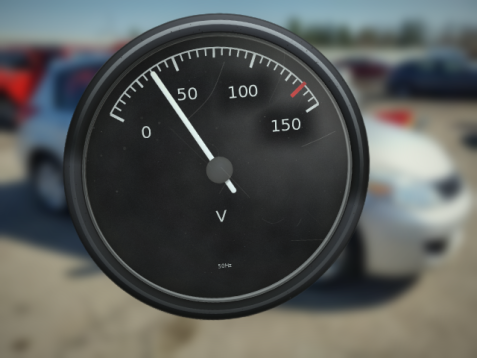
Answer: 35 V
